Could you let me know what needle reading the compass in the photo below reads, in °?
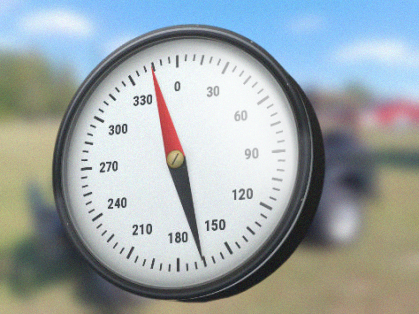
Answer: 345 °
